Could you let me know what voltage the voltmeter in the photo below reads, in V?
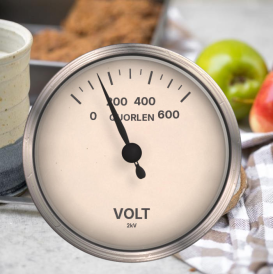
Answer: 150 V
